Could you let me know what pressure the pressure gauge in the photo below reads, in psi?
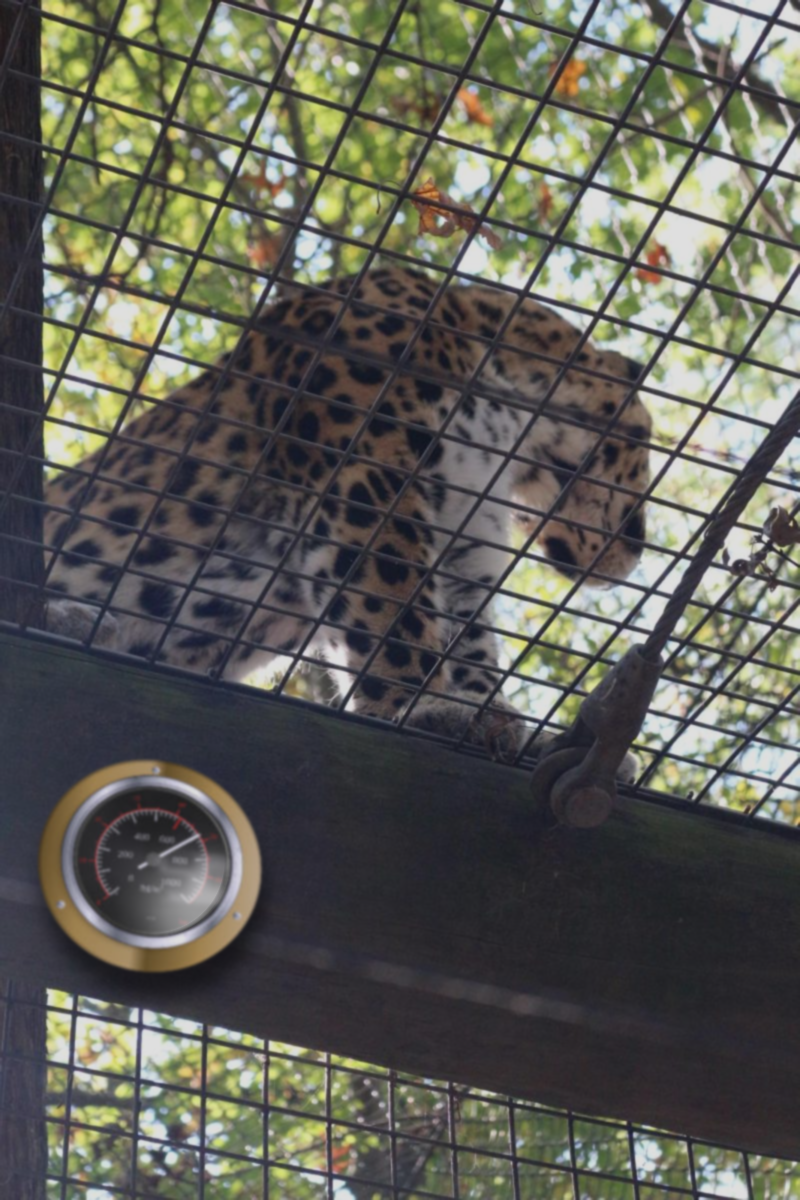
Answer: 700 psi
